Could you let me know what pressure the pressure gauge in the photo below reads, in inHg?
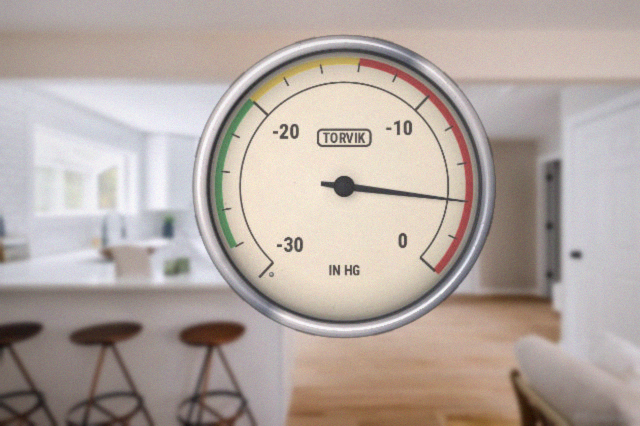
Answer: -4 inHg
